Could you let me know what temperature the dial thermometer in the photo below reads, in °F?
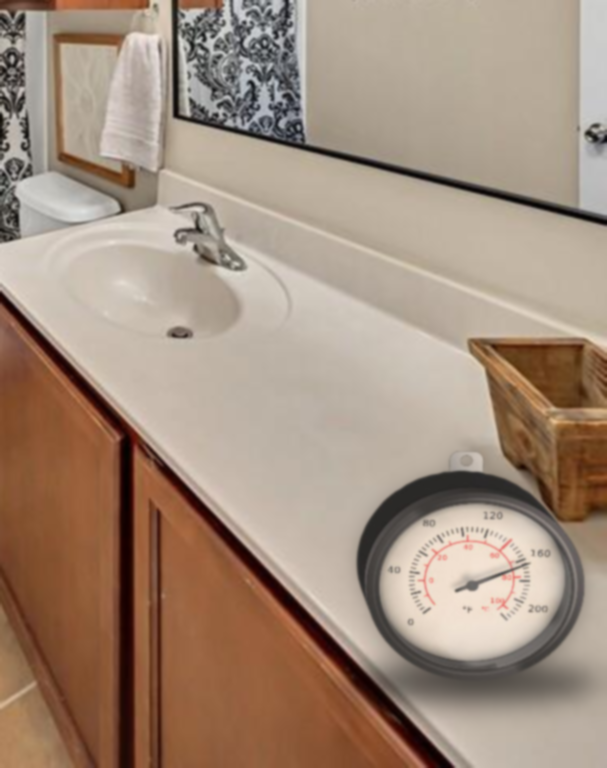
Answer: 160 °F
